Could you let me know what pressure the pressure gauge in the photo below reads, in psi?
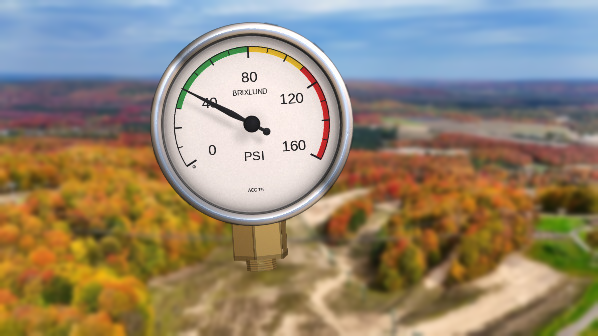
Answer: 40 psi
